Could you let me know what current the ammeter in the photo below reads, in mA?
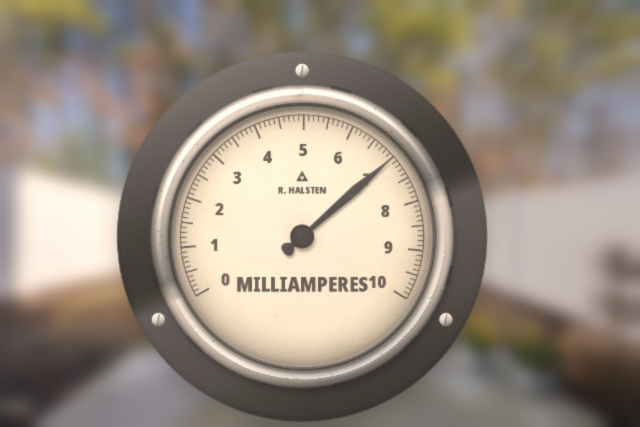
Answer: 7 mA
